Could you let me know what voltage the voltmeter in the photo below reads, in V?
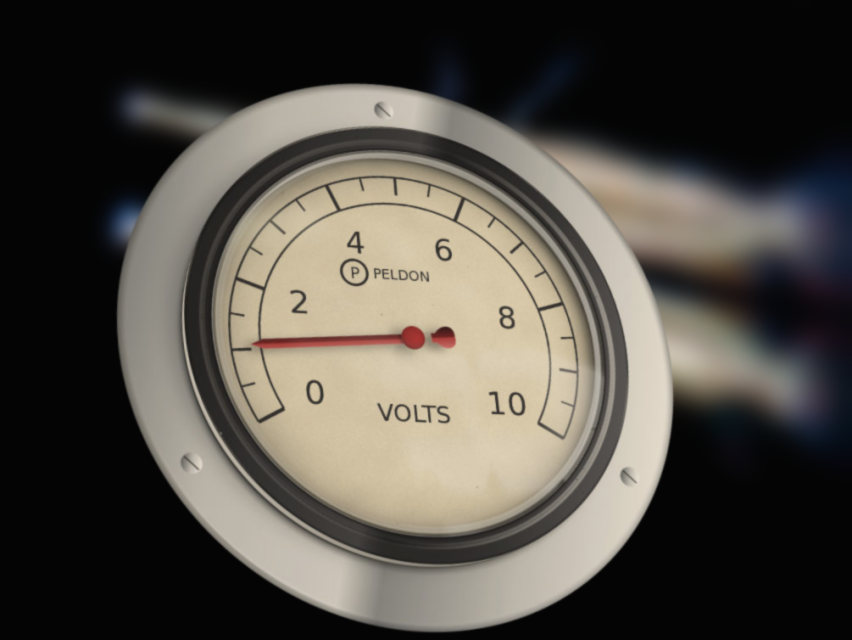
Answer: 1 V
